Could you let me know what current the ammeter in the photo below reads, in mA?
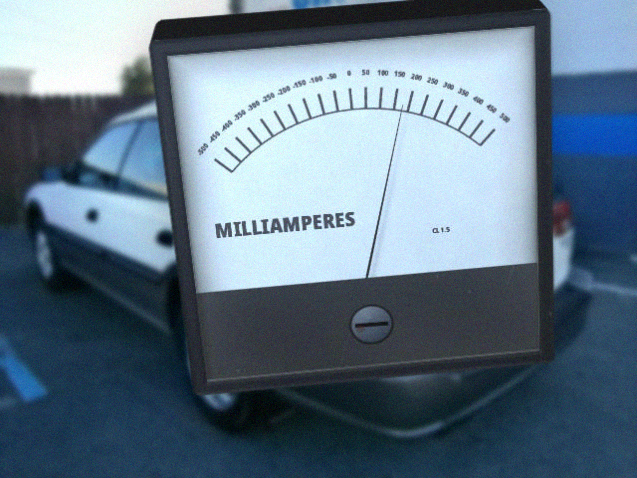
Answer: 175 mA
